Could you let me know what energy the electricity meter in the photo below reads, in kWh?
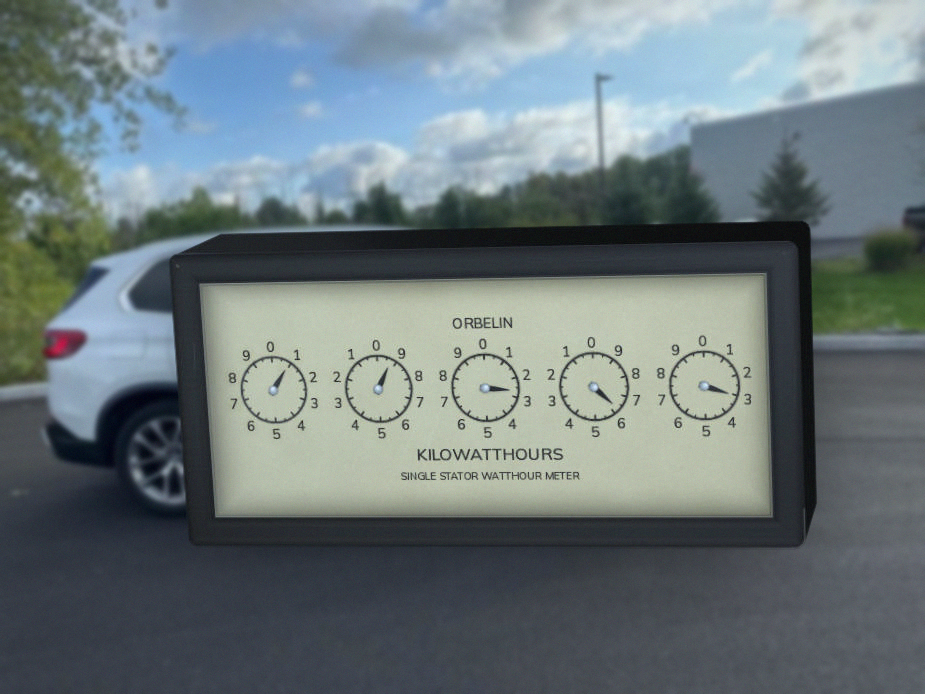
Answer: 9263 kWh
